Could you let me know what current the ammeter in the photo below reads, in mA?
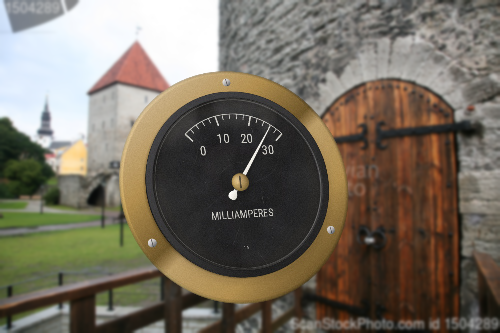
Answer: 26 mA
